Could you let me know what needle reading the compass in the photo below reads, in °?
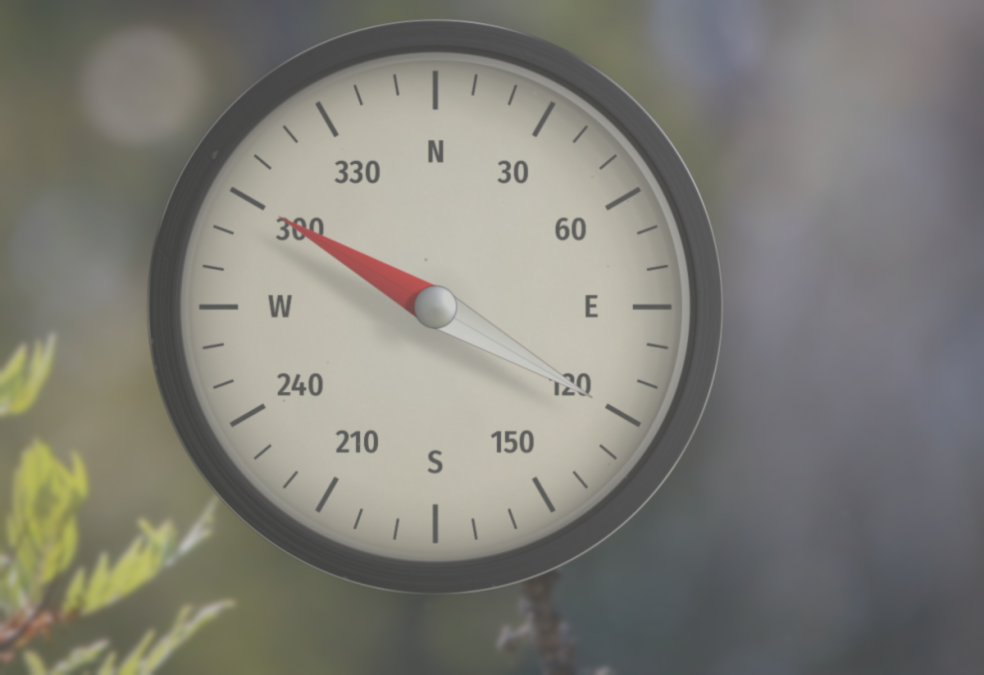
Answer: 300 °
